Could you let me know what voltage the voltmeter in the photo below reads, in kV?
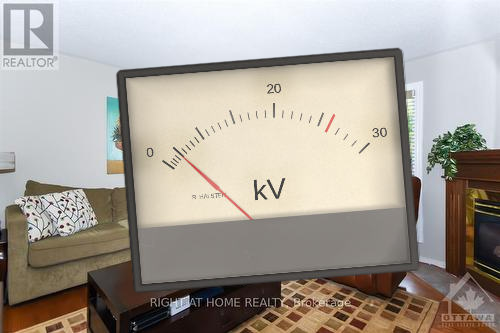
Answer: 5 kV
